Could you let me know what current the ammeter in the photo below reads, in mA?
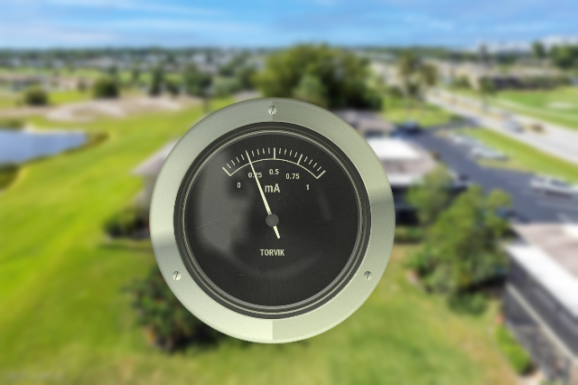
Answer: 0.25 mA
